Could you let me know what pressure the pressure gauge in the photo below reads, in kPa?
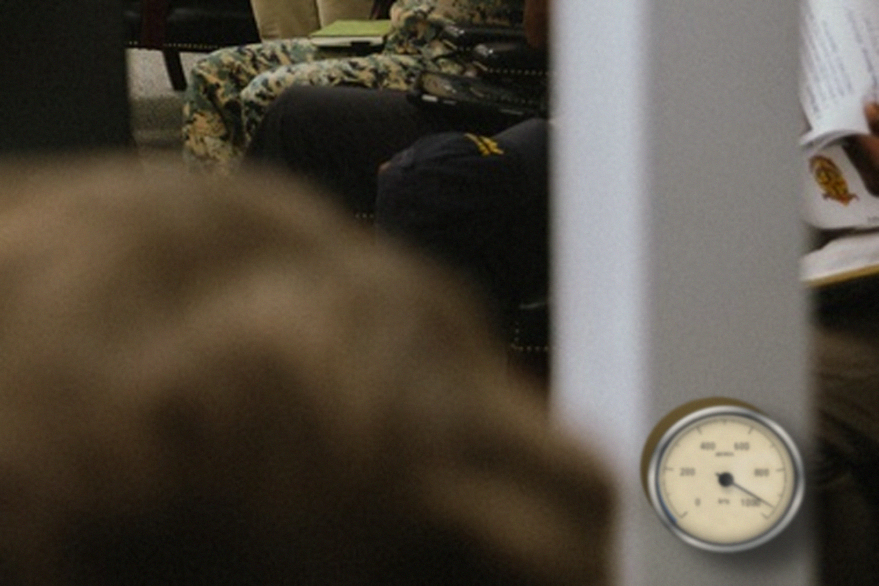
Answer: 950 kPa
